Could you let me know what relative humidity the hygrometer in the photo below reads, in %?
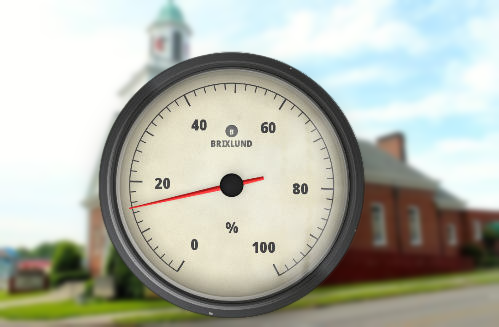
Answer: 15 %
